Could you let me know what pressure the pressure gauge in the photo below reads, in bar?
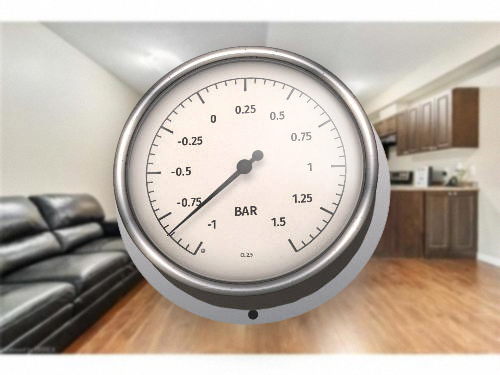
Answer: -0.85 bar
